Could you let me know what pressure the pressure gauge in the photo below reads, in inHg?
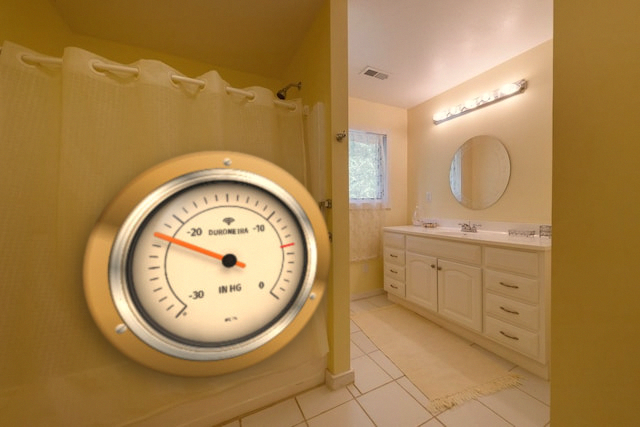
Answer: -22 inHg
